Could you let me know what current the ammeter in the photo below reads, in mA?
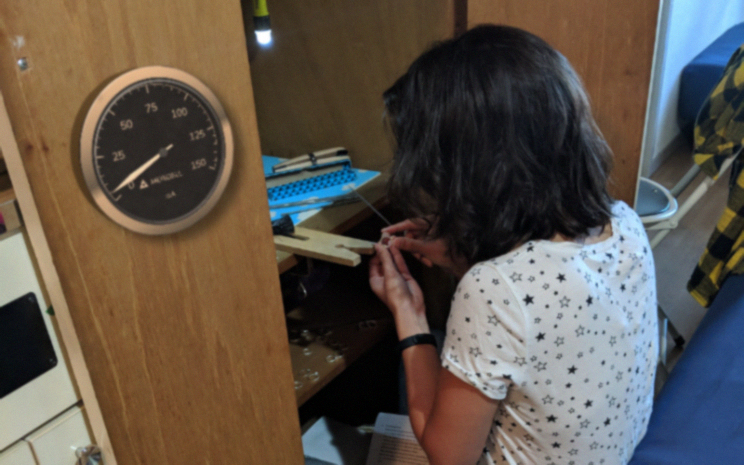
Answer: 5 mA
